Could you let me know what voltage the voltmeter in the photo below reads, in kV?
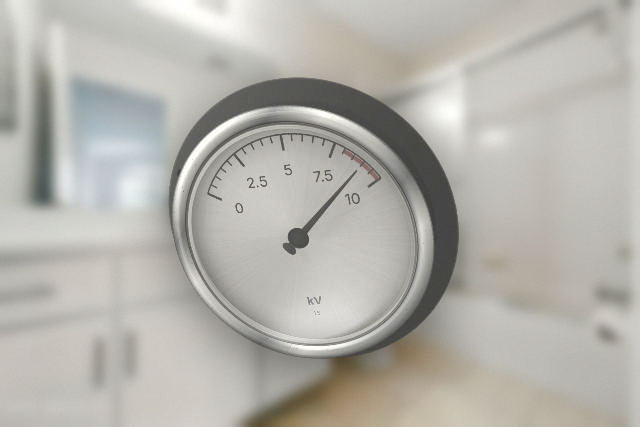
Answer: 9 kV
